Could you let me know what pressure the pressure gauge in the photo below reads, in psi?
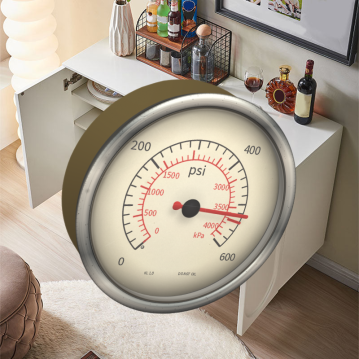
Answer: 520 psi
